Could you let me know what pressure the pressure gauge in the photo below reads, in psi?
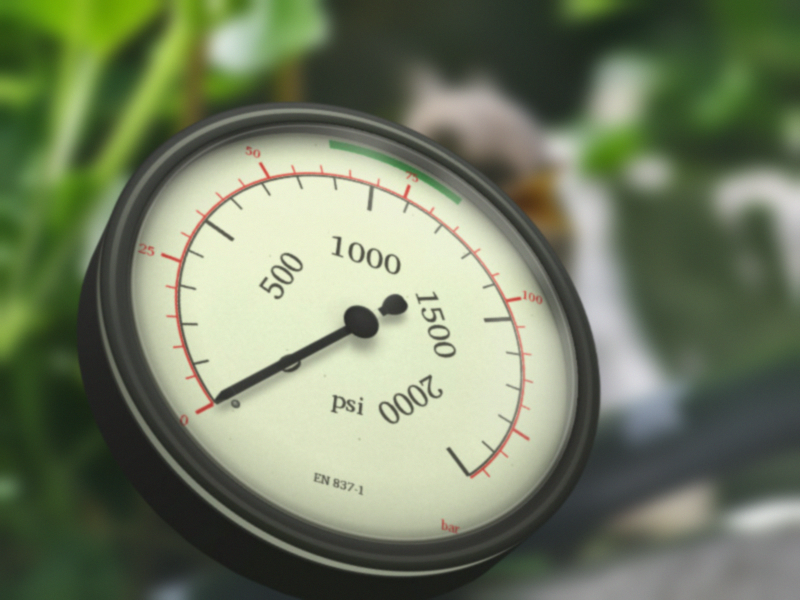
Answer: 0 psi
